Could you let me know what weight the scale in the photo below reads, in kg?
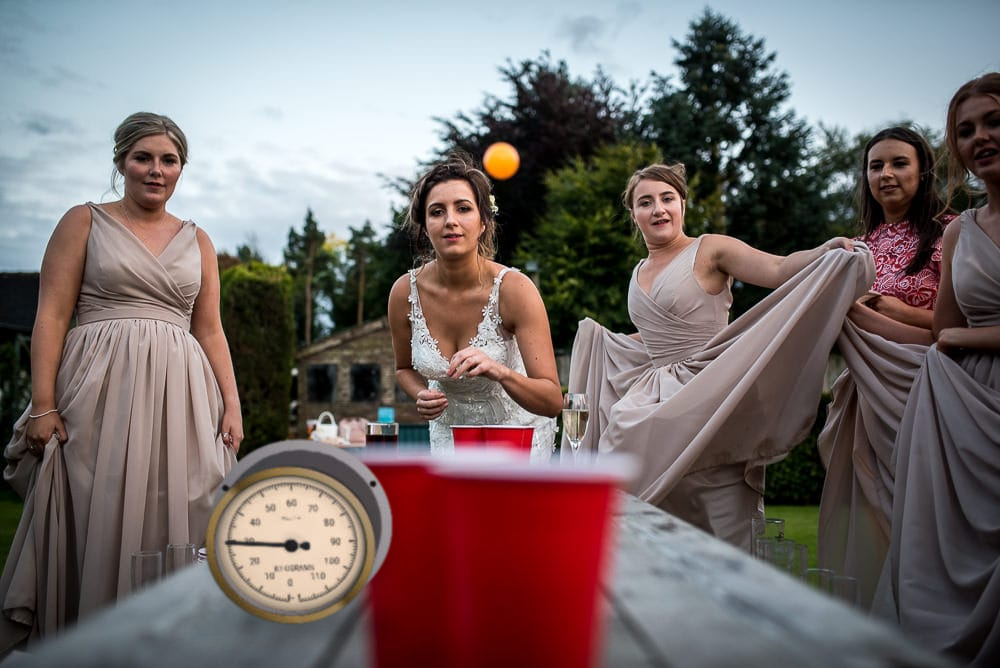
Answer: 30 kg
